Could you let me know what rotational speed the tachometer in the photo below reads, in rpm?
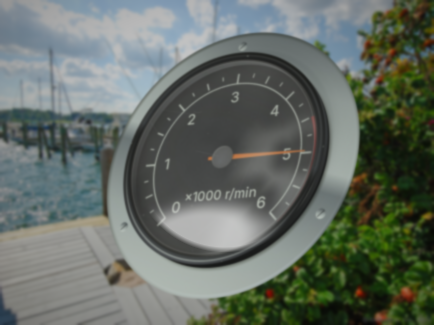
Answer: 5000 rpm
